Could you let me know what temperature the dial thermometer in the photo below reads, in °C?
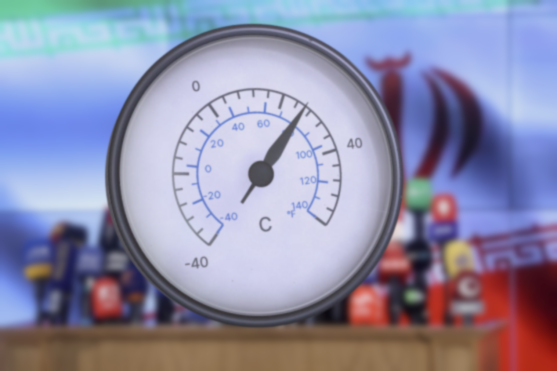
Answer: 26 °C
